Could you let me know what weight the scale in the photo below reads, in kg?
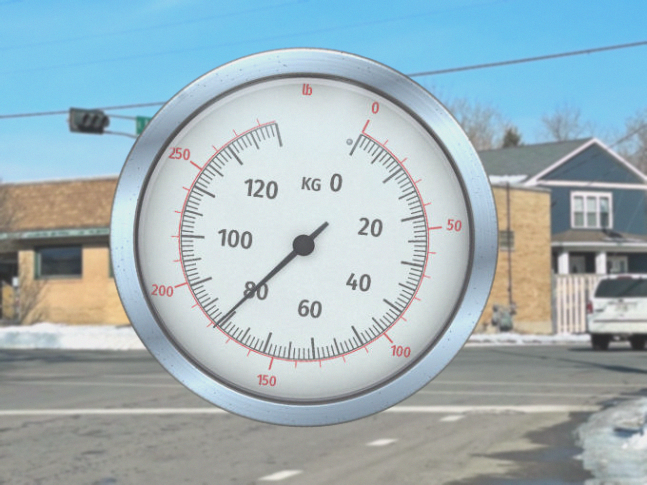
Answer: 81 kg
